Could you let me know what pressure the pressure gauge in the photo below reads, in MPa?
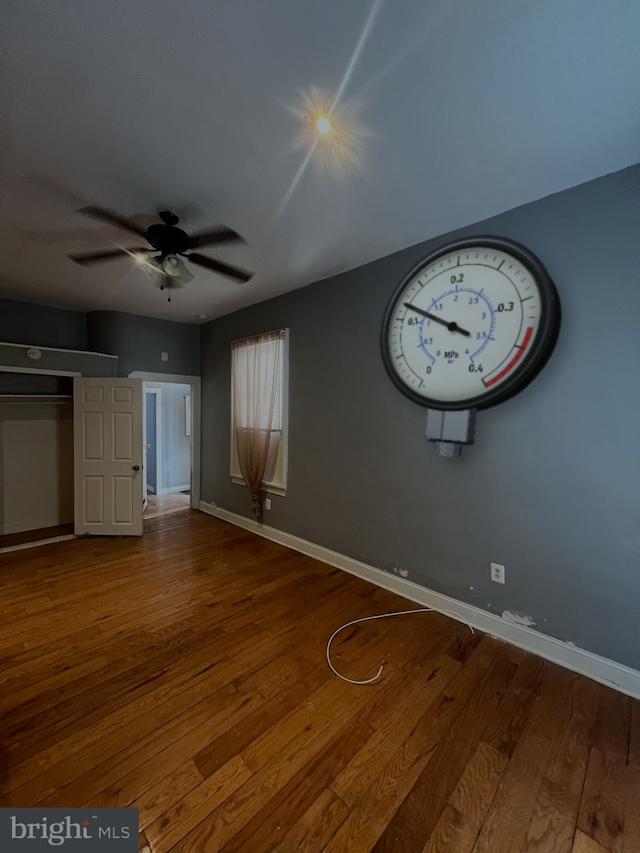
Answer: 0.12 MPa
